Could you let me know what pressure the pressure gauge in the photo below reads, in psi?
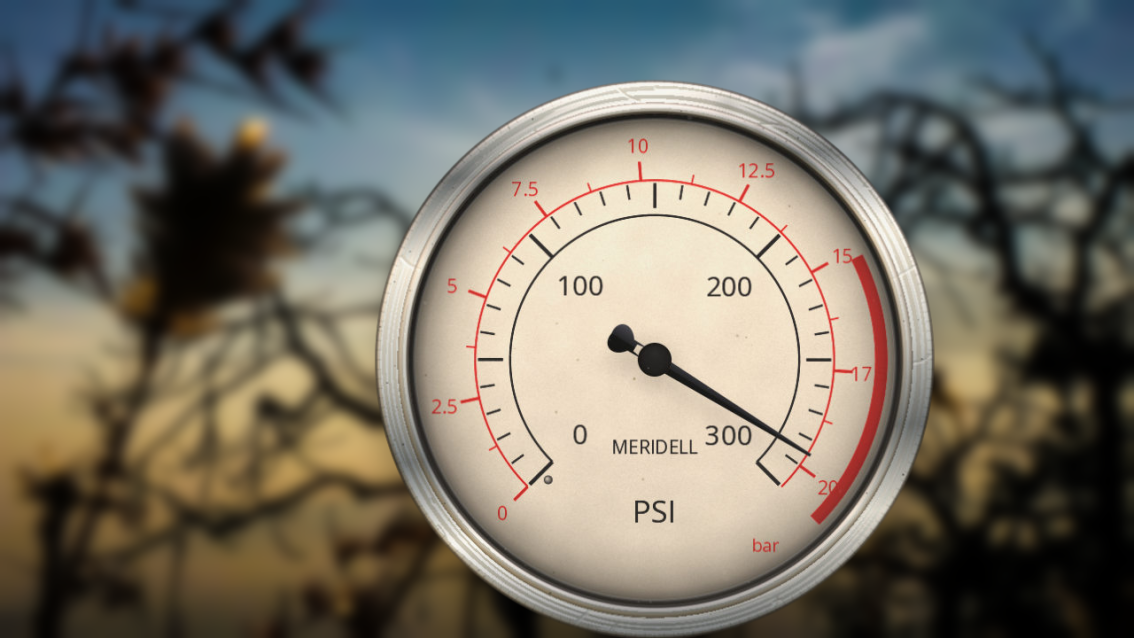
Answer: 285 psi
